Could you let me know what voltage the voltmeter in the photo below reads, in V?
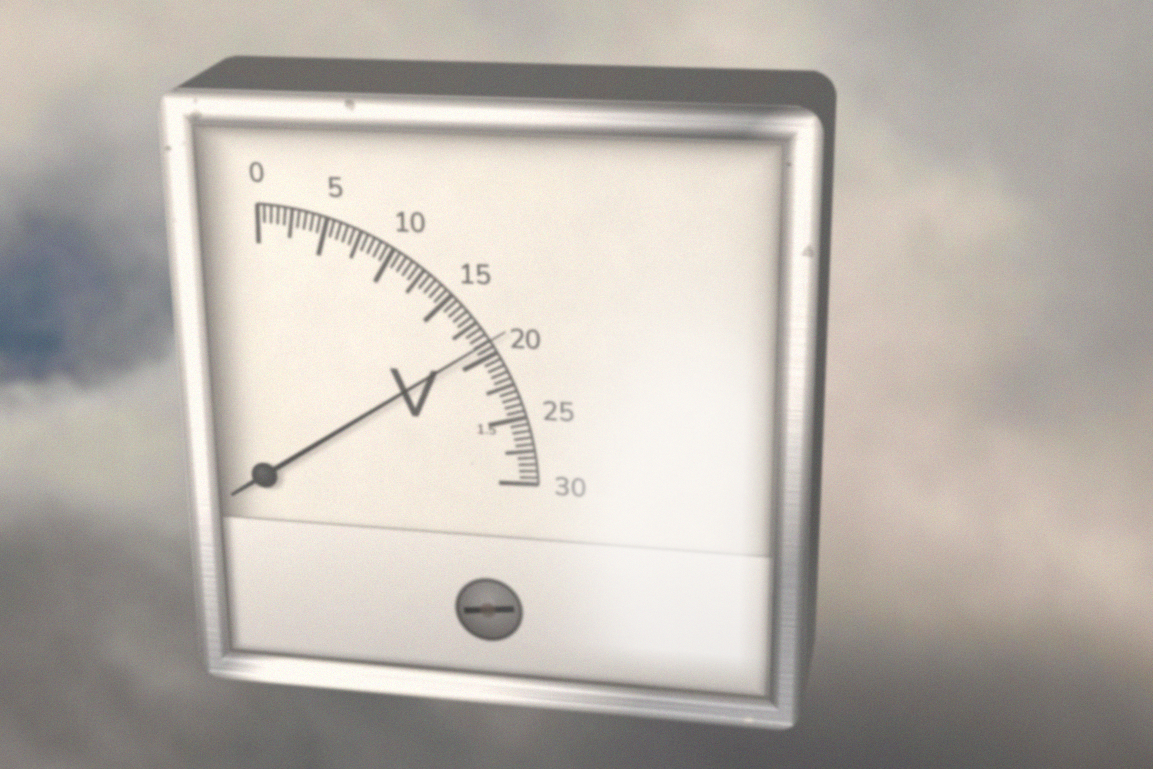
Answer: 19 V
